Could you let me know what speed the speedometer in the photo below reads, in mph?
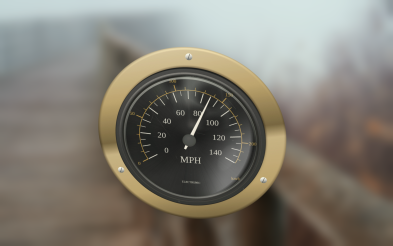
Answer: 85 mph
